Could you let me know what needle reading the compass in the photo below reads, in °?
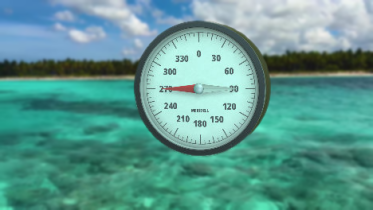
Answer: 270 °
